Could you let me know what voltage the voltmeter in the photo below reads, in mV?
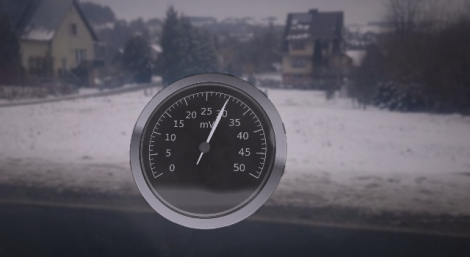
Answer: 30 mV
